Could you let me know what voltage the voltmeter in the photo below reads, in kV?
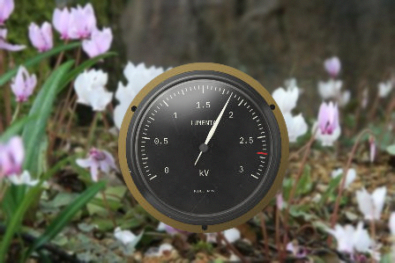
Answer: 1.85 kV
